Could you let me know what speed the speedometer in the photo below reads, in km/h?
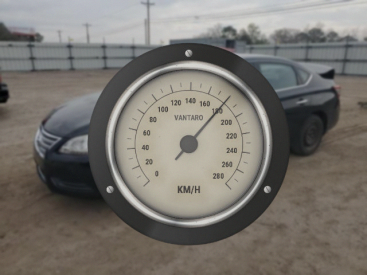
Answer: 180 km/h
